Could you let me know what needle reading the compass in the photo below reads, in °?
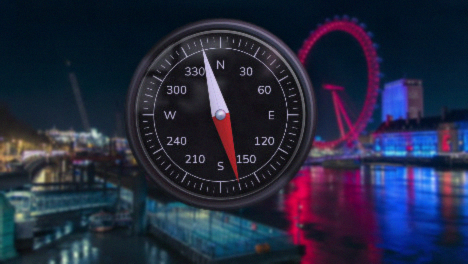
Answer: 165 °
